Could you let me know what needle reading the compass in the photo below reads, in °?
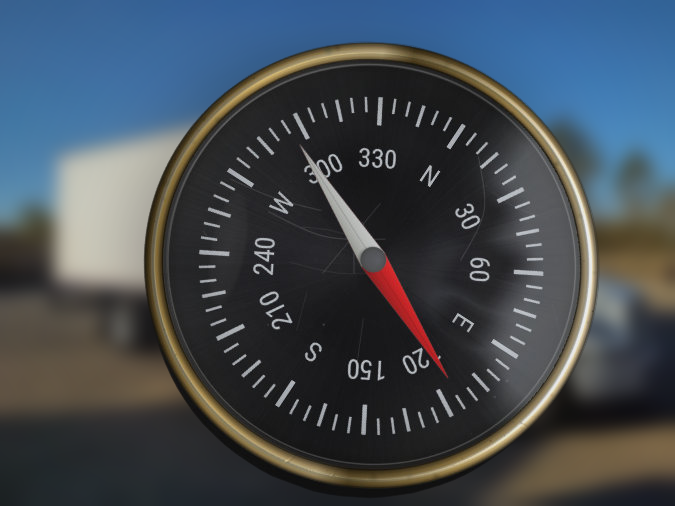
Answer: 115 °
